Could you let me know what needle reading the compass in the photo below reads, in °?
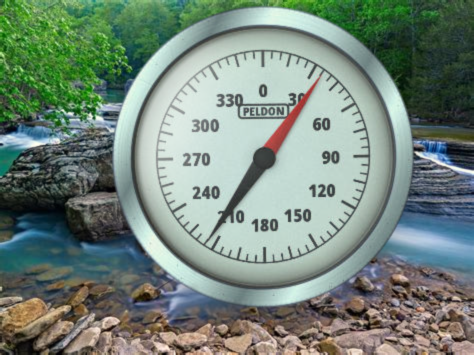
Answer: 35 °
